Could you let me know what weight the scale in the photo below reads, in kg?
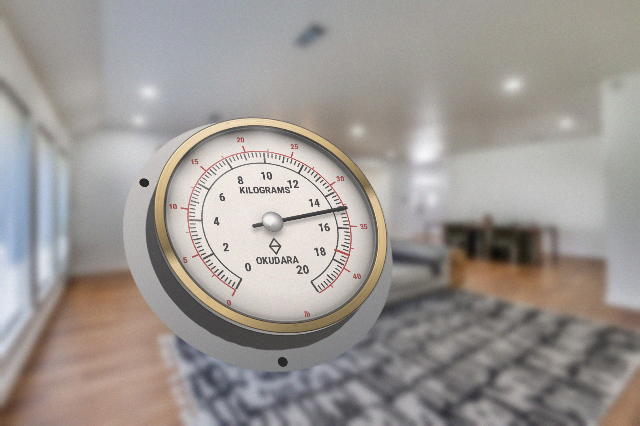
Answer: 15 kg
